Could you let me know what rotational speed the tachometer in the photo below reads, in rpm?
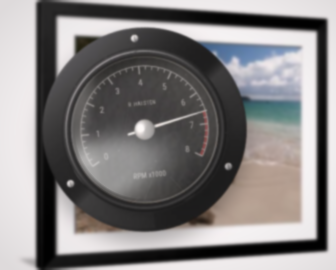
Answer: 6600 rpm
